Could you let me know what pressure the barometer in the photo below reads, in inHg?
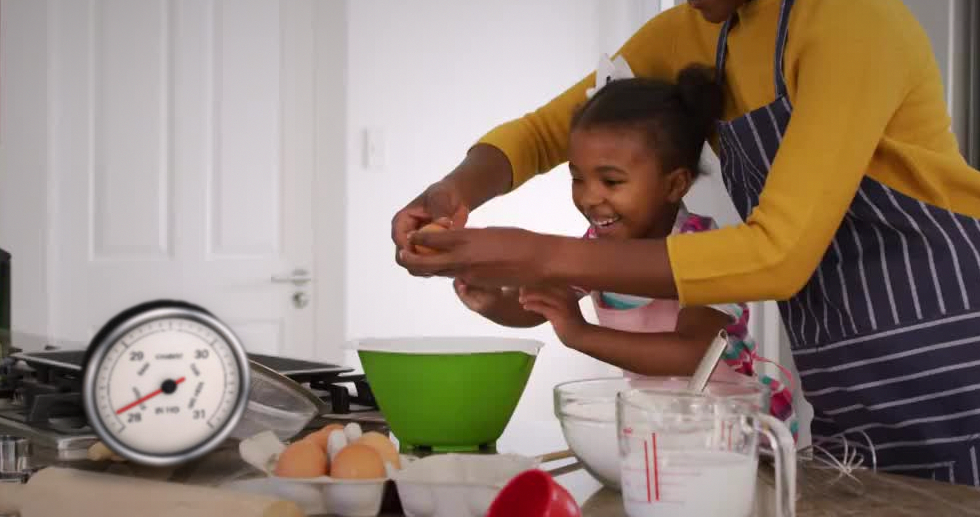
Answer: 28.2 inHg
